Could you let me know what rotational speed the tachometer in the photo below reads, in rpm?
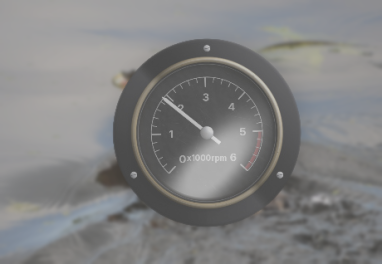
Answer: 1900 rpm
